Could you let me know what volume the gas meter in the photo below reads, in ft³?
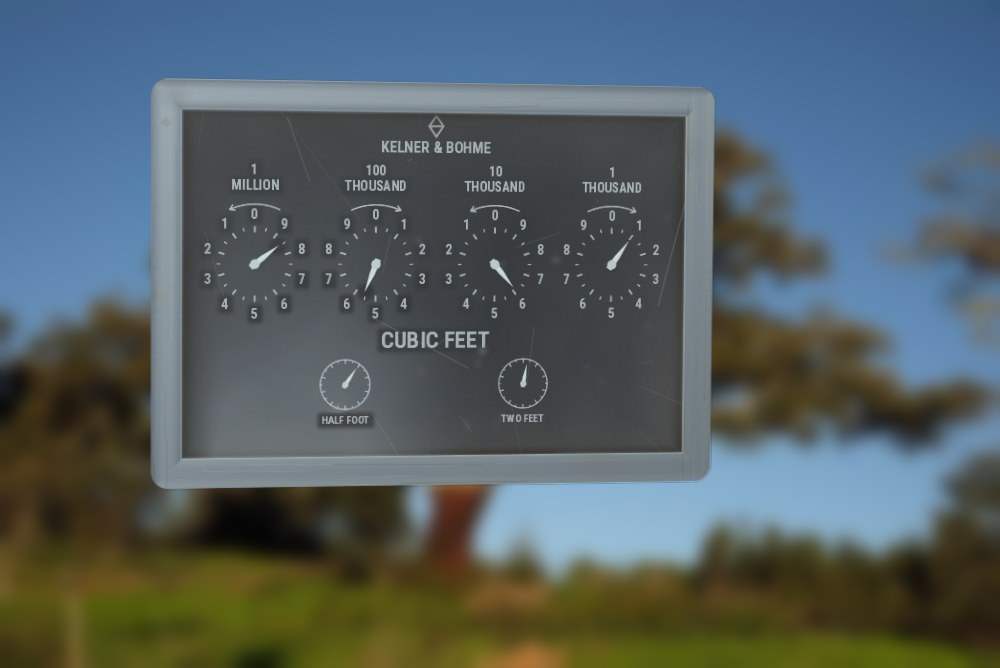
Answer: 856100 ft³
